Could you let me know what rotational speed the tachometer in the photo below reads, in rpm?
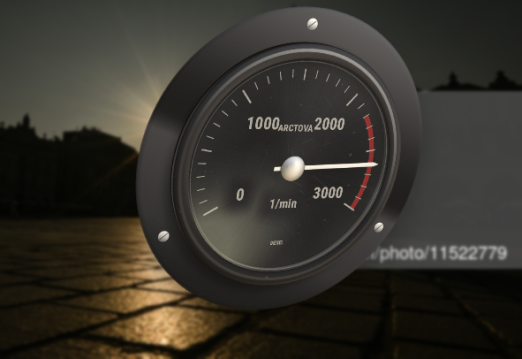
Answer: 2600 rpm
